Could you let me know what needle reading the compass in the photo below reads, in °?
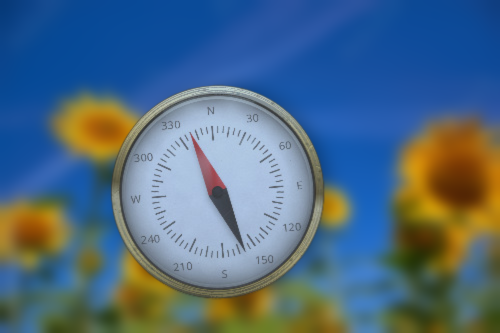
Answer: 340 °
